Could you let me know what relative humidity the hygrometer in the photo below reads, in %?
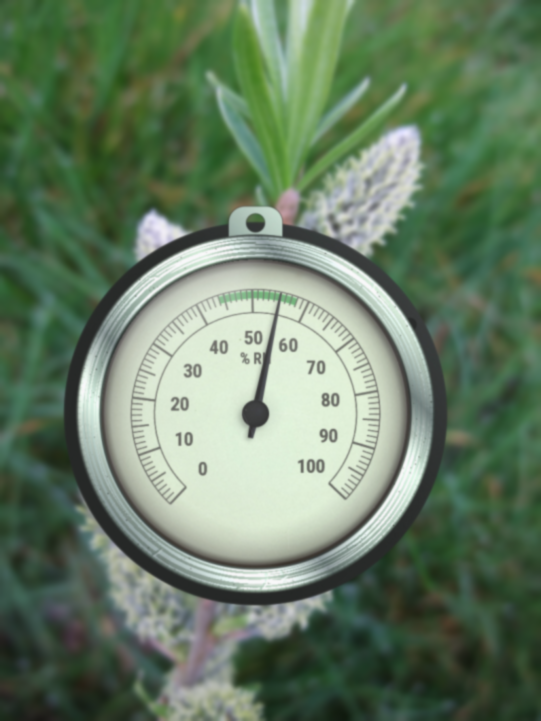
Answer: 55 %
